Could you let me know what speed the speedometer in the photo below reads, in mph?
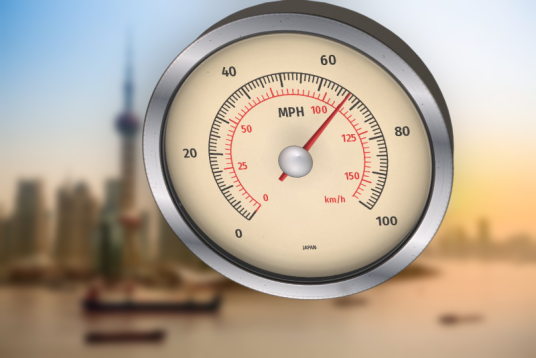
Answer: 67 mph
